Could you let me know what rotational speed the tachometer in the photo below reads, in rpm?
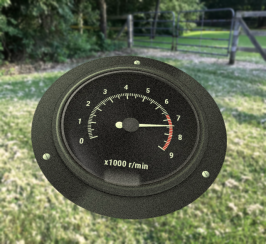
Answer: 7500 rpm
